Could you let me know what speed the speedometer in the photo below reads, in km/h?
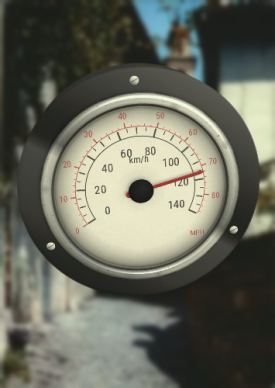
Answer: 115 km/h
